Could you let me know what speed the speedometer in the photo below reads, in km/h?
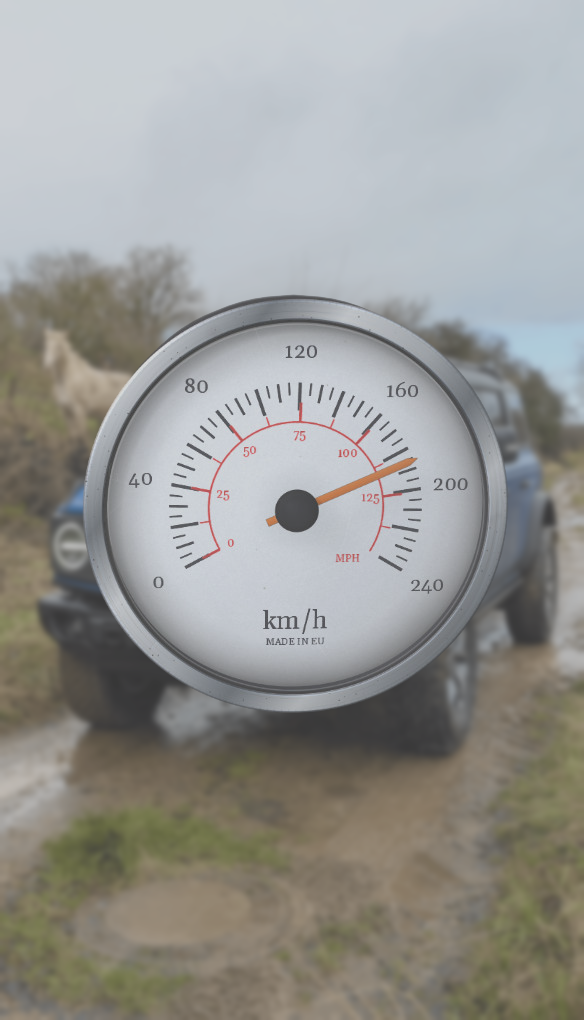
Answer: 185 km/h
